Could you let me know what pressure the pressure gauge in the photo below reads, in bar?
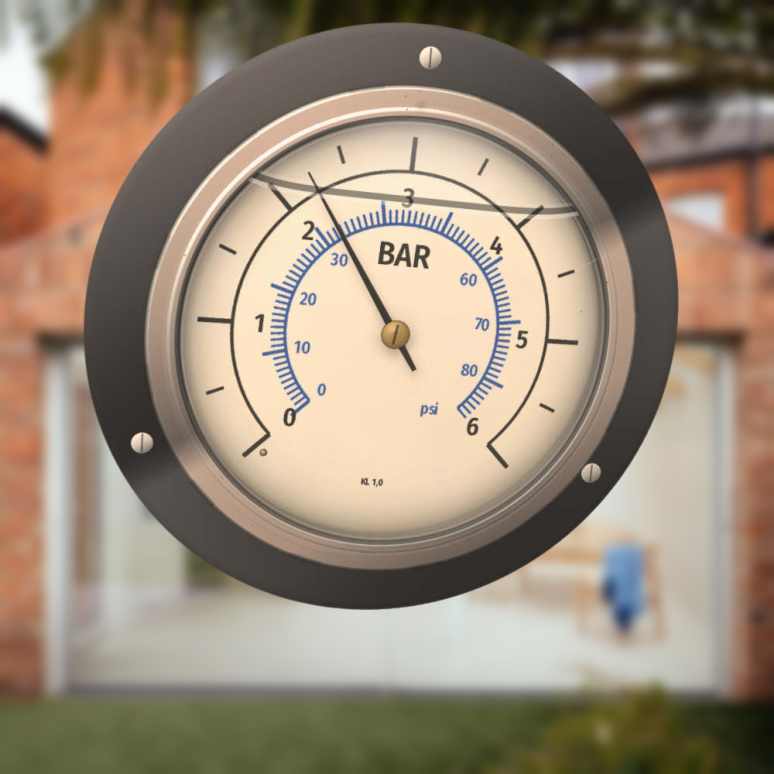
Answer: 2.25 bar
